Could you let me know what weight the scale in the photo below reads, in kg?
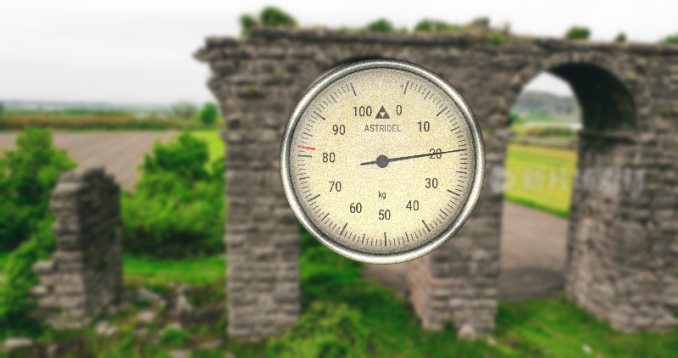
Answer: 20 kg
